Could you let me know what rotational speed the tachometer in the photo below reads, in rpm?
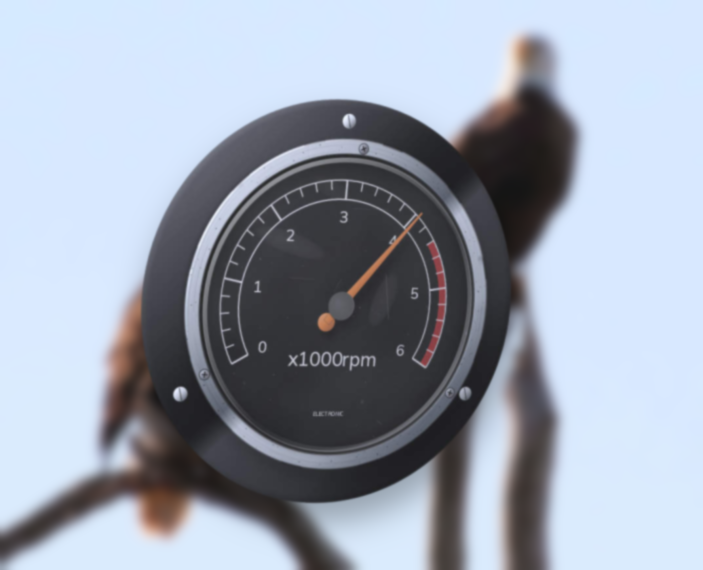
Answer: 4000 rpm
